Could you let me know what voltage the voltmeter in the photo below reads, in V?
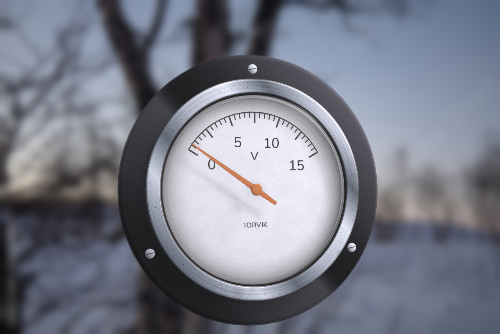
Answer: 0.5 V
